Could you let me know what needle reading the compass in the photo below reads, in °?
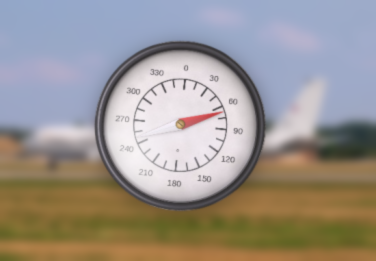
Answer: 67.5 °
